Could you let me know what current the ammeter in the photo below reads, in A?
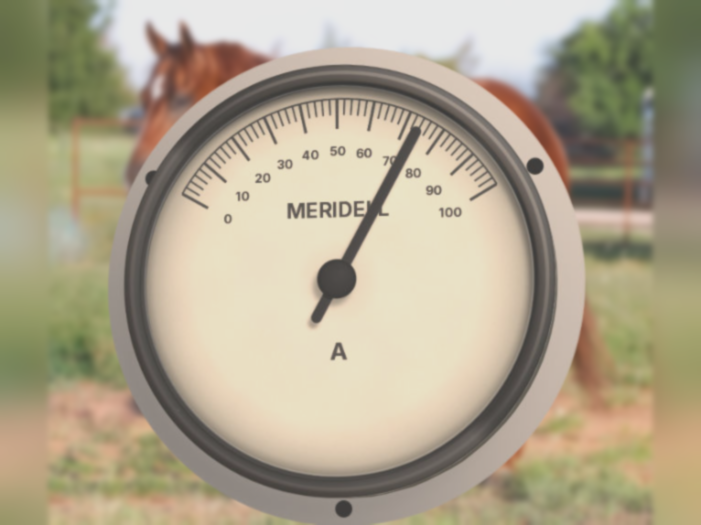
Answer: 74 A
